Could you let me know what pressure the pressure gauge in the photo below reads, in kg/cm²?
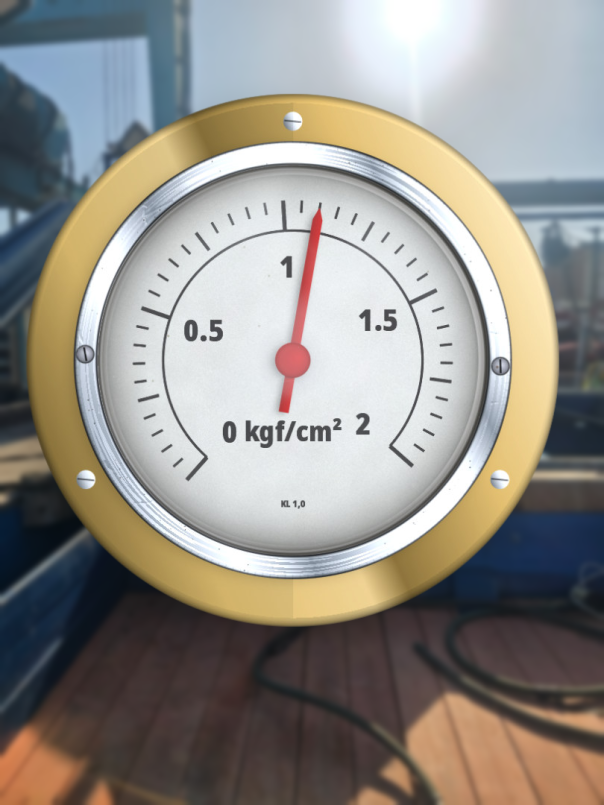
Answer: 1.1 kg/cm²
